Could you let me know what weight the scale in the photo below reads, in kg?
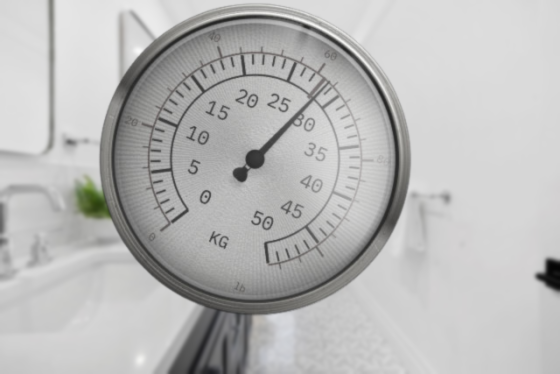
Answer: 28.5 kg
